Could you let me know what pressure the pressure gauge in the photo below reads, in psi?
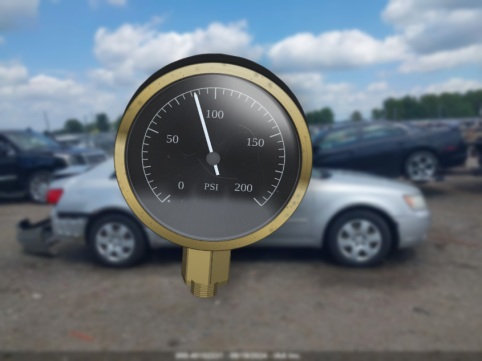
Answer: 87.5 psi
